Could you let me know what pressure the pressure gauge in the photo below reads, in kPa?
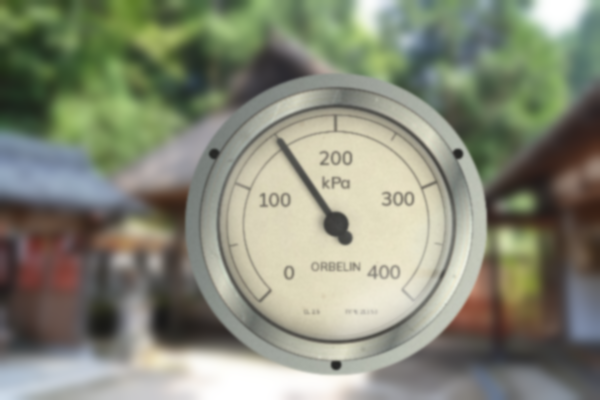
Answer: 150 kPa
